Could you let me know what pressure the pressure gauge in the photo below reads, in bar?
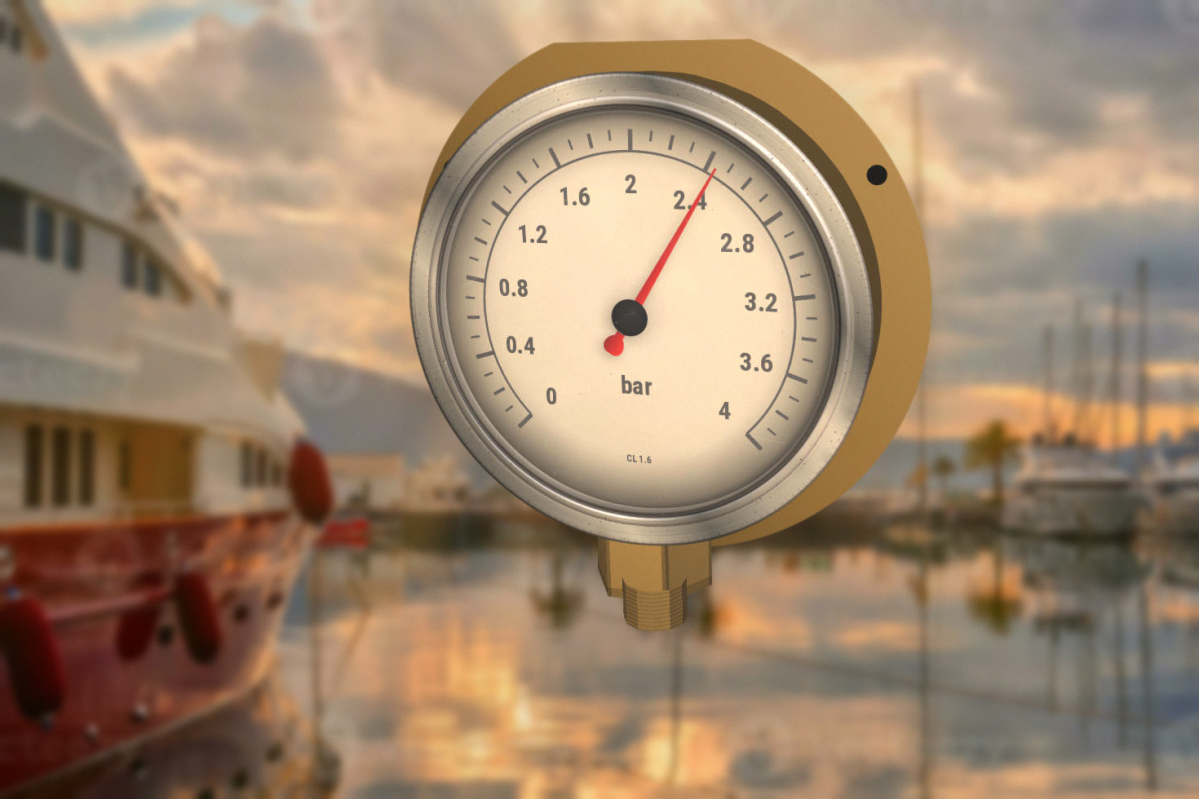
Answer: 2.45 bar
